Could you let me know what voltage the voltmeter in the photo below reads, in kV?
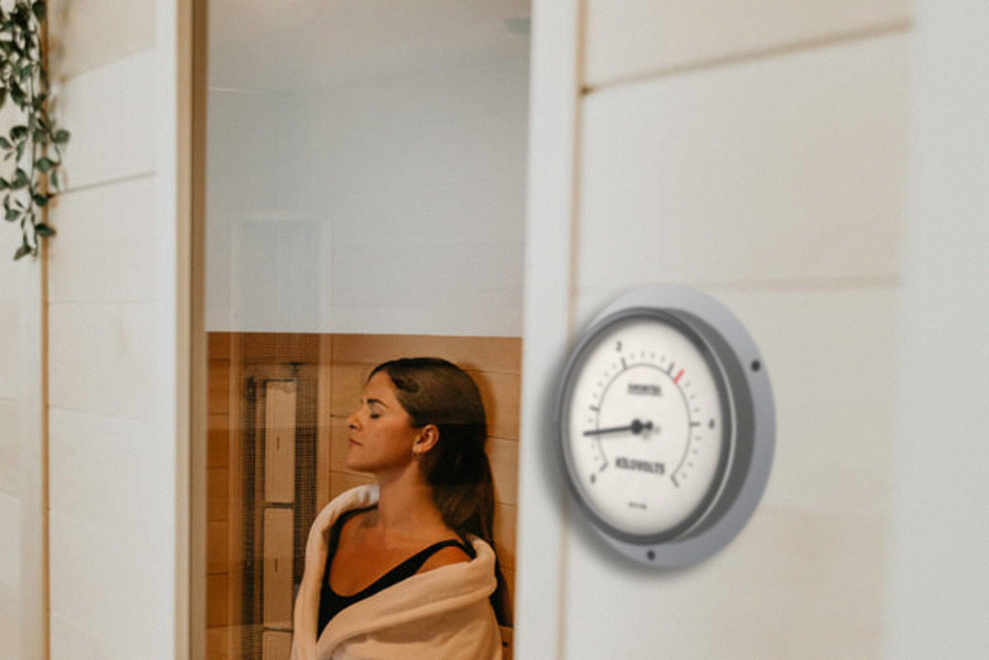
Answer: 0.6 kV
